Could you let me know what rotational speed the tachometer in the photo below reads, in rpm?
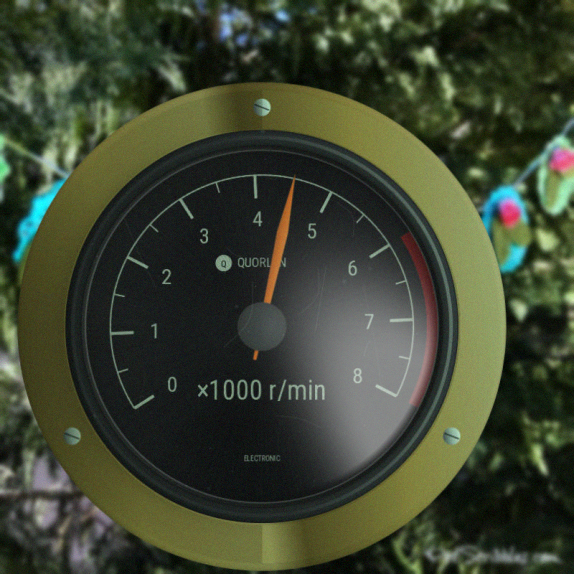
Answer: 4500 rpm
